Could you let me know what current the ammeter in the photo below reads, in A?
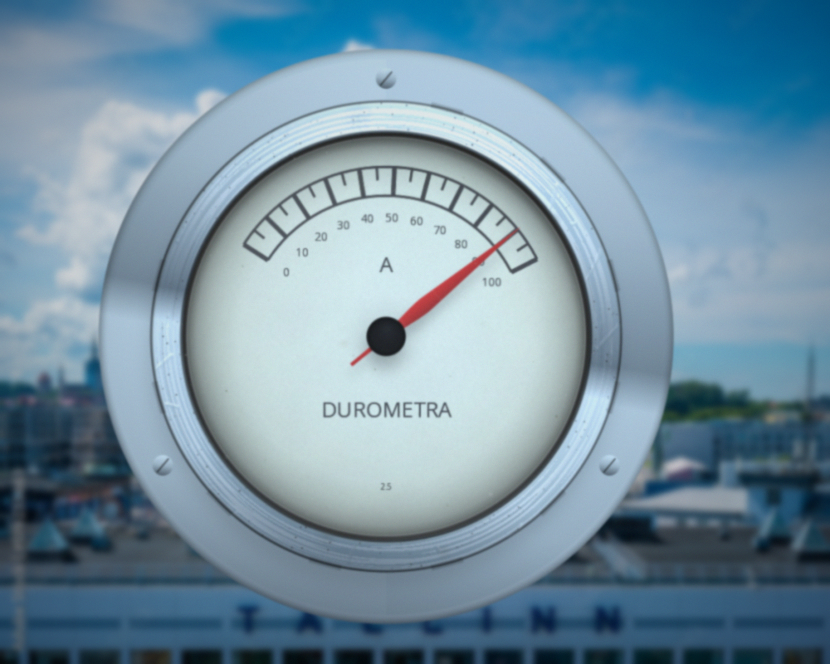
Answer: 90 A
